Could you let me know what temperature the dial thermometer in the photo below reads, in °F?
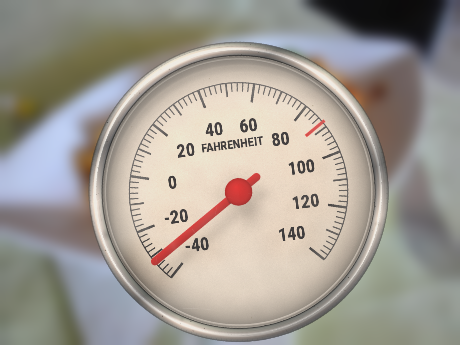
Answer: -32 °F
